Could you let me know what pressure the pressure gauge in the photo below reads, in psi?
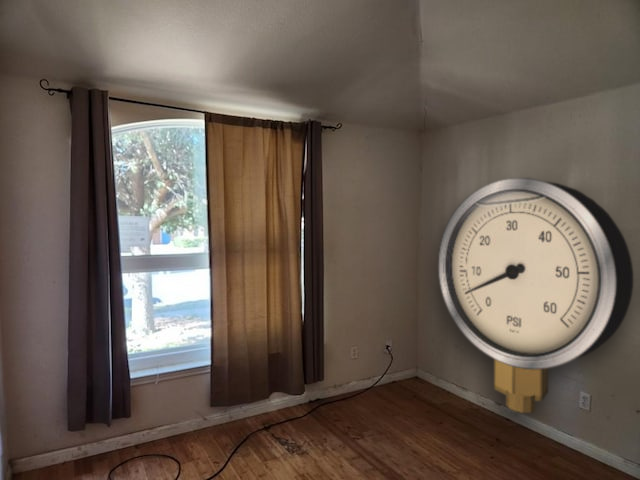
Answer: 5 psi
